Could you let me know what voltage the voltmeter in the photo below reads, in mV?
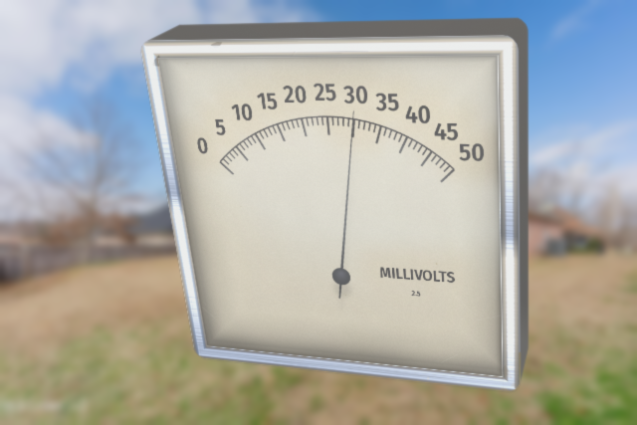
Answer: 30 mV
